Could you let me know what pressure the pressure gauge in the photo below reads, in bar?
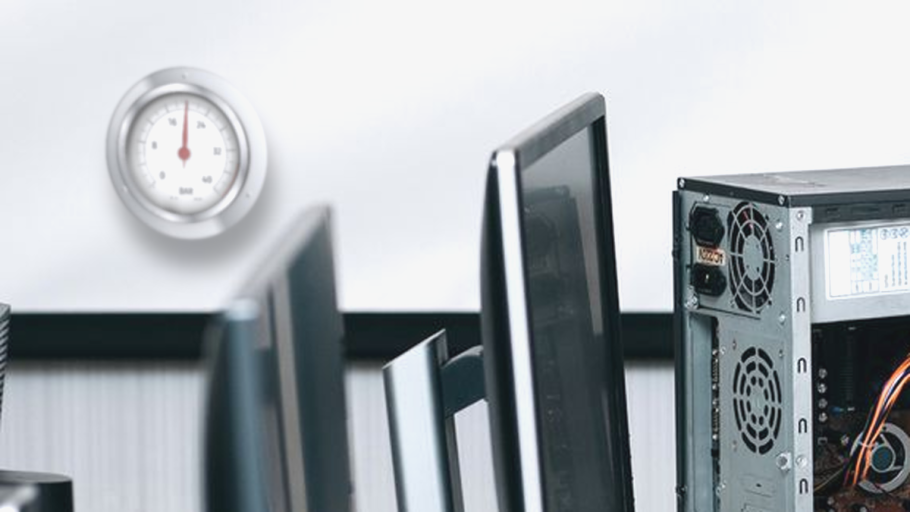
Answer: 20 bar
